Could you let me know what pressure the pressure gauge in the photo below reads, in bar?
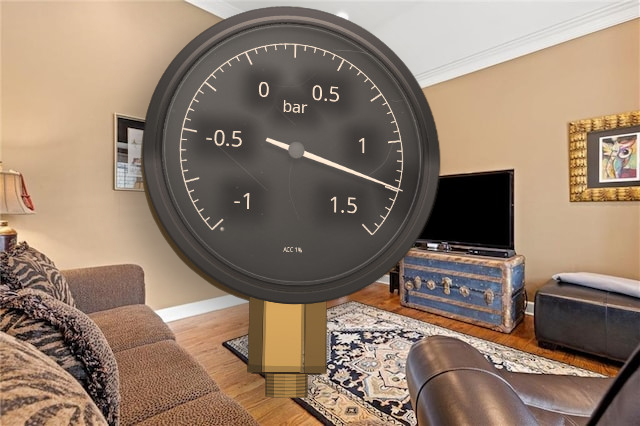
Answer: 1.25 bar
